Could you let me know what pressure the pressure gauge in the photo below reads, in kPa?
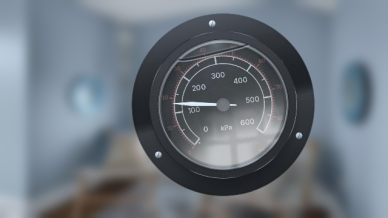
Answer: 125 kPa
